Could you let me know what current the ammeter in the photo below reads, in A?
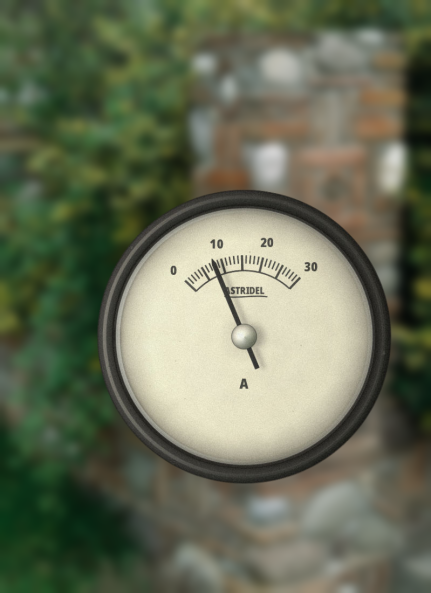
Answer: 8 A
